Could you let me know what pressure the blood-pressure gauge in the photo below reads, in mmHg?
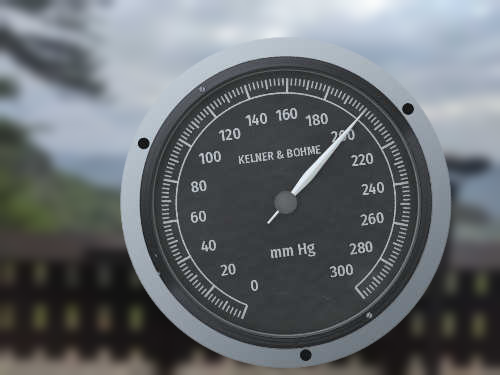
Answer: 200 mmHg
